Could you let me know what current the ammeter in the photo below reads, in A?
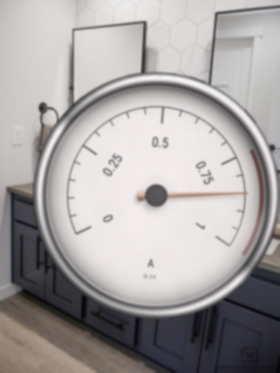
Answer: 0.85 A
